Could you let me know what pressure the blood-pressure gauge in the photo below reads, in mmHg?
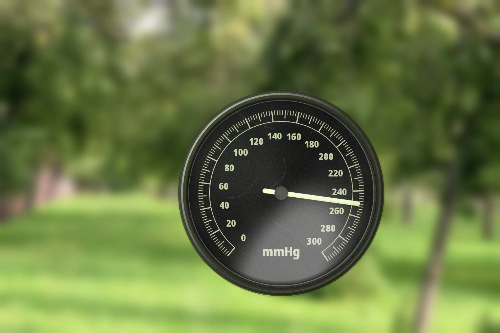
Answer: 250 mmHg
